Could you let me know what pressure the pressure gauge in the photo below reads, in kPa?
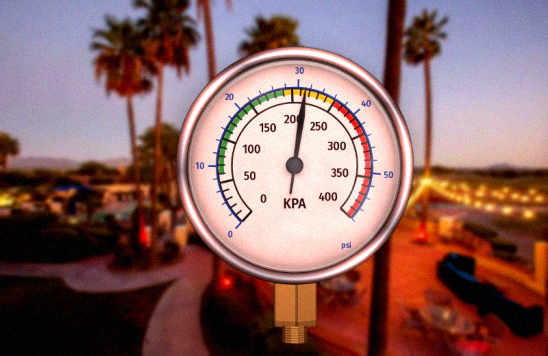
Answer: 215 kPa
